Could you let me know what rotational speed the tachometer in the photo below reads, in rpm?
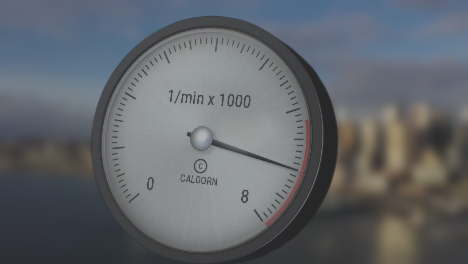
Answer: 7000 rpm
